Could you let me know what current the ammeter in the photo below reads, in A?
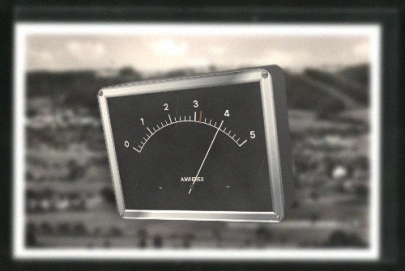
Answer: 4 A
